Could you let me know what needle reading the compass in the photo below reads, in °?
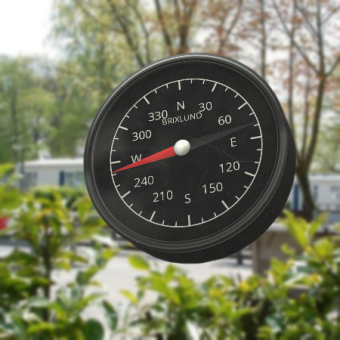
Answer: 260 °
